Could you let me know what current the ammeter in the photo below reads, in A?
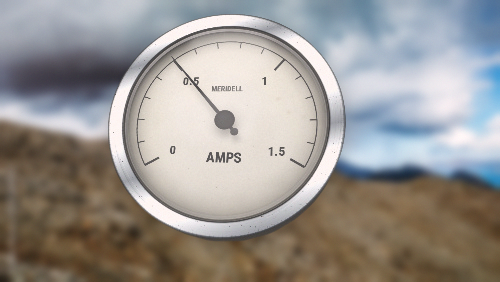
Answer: 0.5 A
